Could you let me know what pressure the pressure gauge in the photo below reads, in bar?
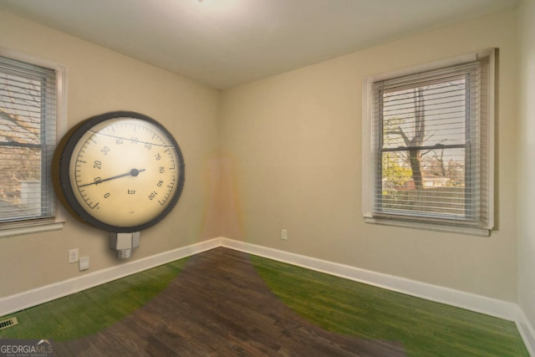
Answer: 10 bar
